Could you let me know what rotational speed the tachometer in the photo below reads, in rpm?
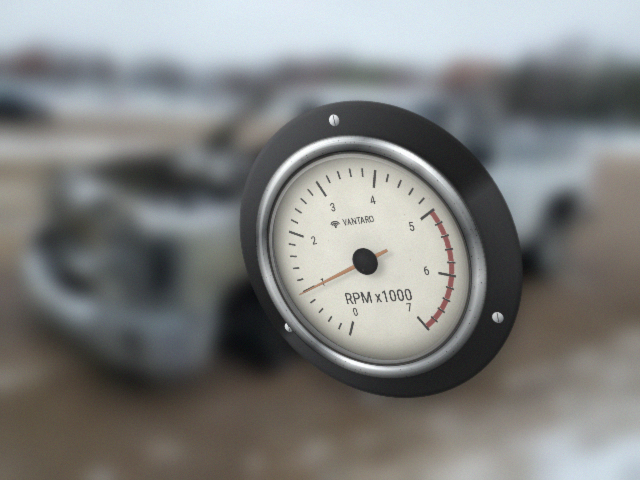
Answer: 1000 rpm
